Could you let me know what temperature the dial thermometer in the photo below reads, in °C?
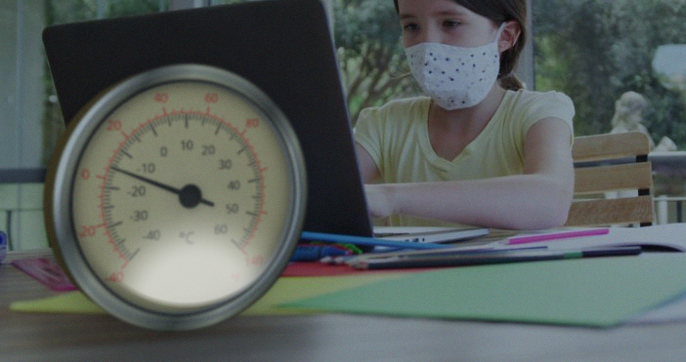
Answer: -15 °C
